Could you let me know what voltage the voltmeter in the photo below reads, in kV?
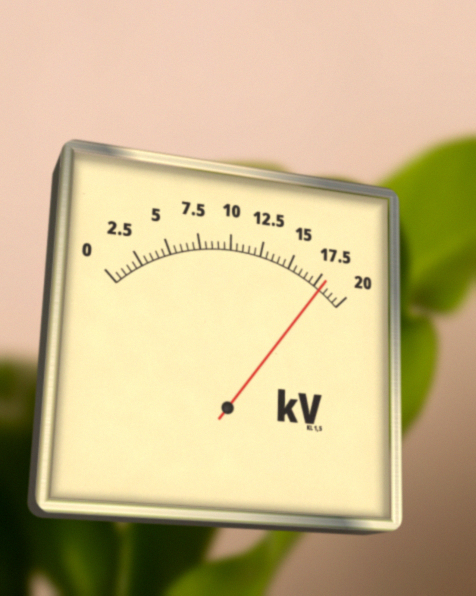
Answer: 18 kV
